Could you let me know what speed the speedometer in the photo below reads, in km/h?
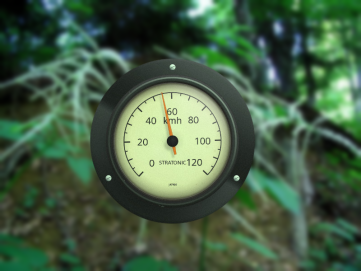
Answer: 55 km/h
